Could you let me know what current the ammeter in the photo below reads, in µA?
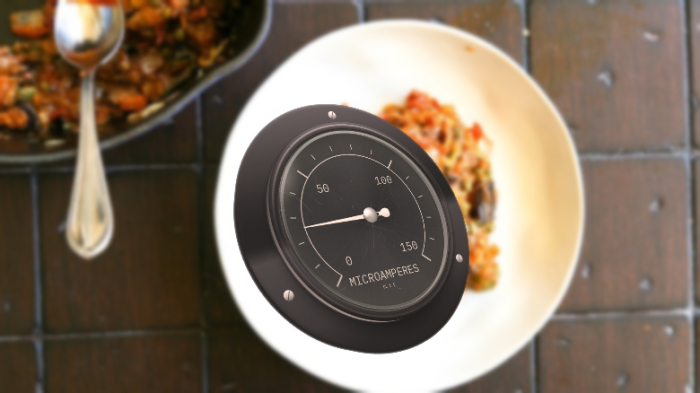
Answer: 25 µA
